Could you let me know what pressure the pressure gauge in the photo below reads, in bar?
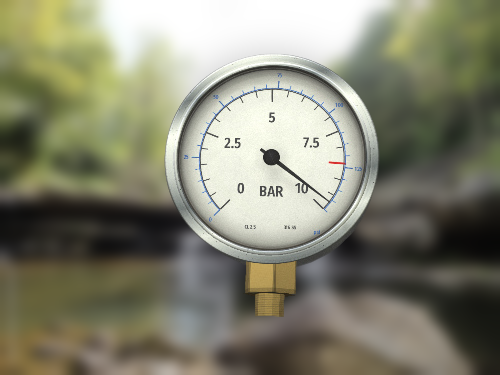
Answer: 9.75 bar
